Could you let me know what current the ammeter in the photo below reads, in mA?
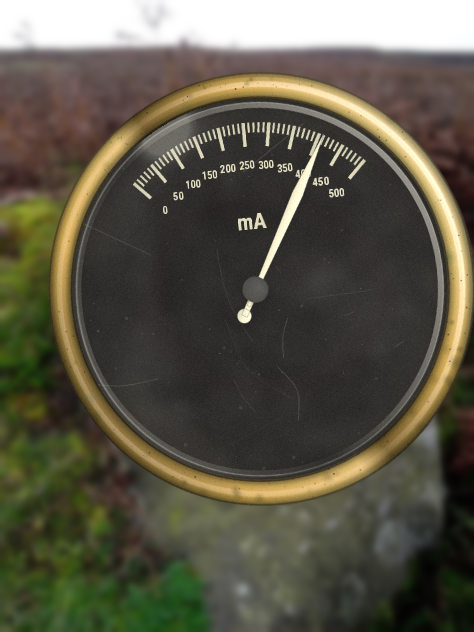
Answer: 410 mA
